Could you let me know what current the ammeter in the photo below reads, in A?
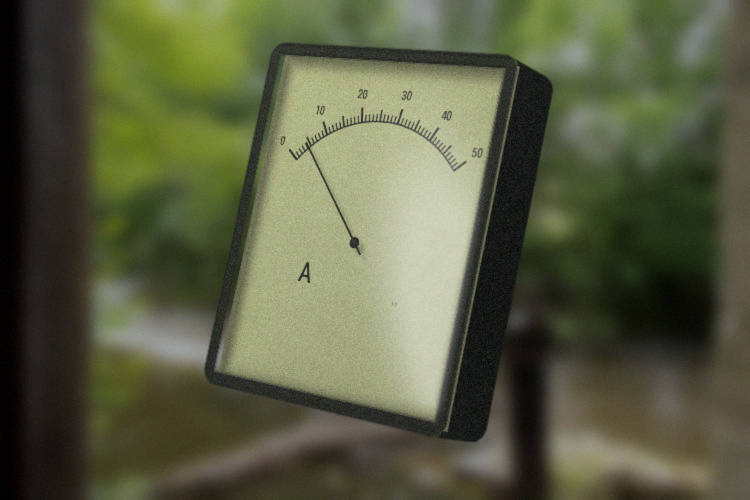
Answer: 5 A
